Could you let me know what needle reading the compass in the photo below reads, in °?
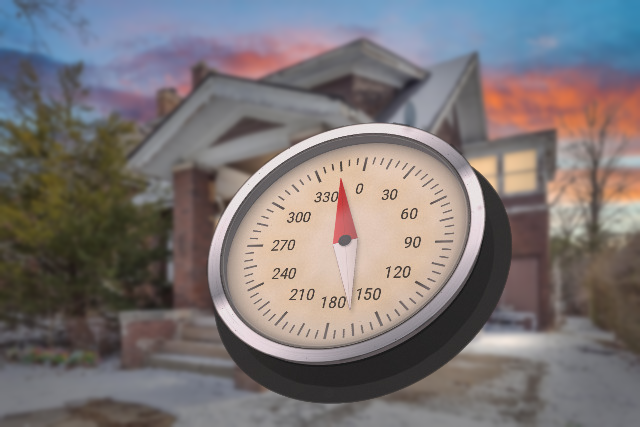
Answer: 345 °
